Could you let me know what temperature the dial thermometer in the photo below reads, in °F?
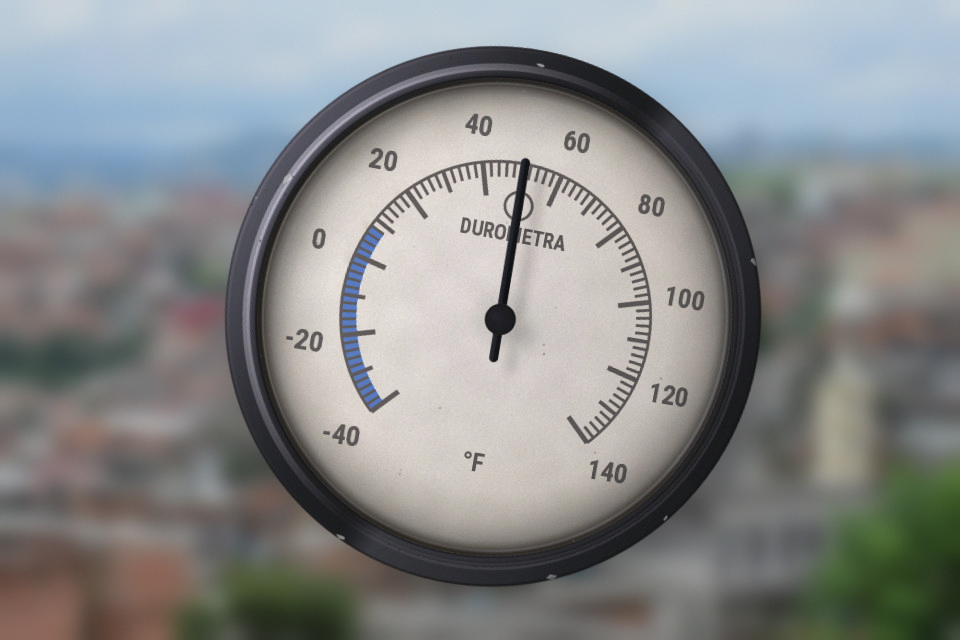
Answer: 50 °F
